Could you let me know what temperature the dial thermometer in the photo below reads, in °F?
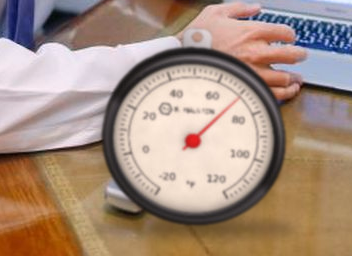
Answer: 70 °F
